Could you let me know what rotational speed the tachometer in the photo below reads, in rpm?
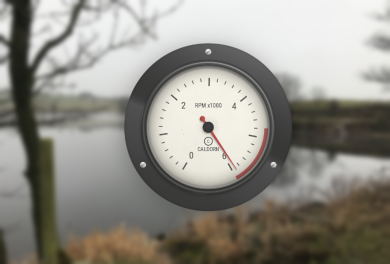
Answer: 5900 rpm
